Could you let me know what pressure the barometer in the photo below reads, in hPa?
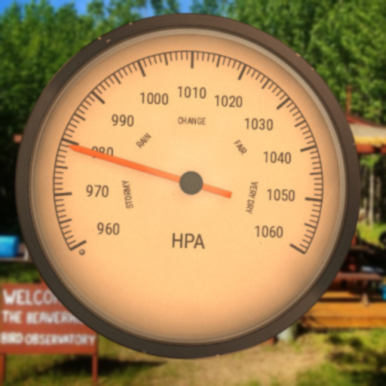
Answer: 979 hPa
